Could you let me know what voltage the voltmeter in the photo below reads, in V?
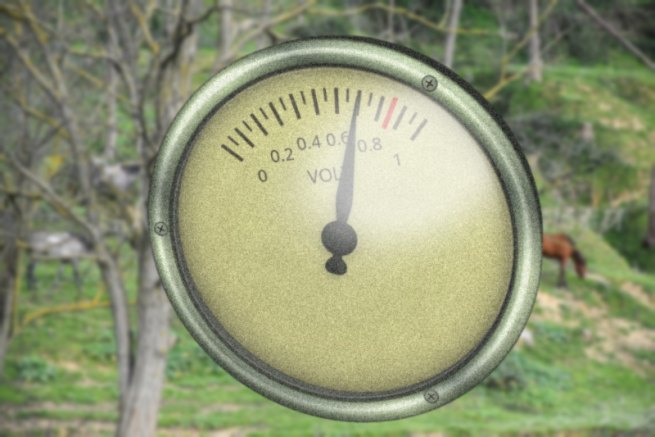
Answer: 0.7 V
